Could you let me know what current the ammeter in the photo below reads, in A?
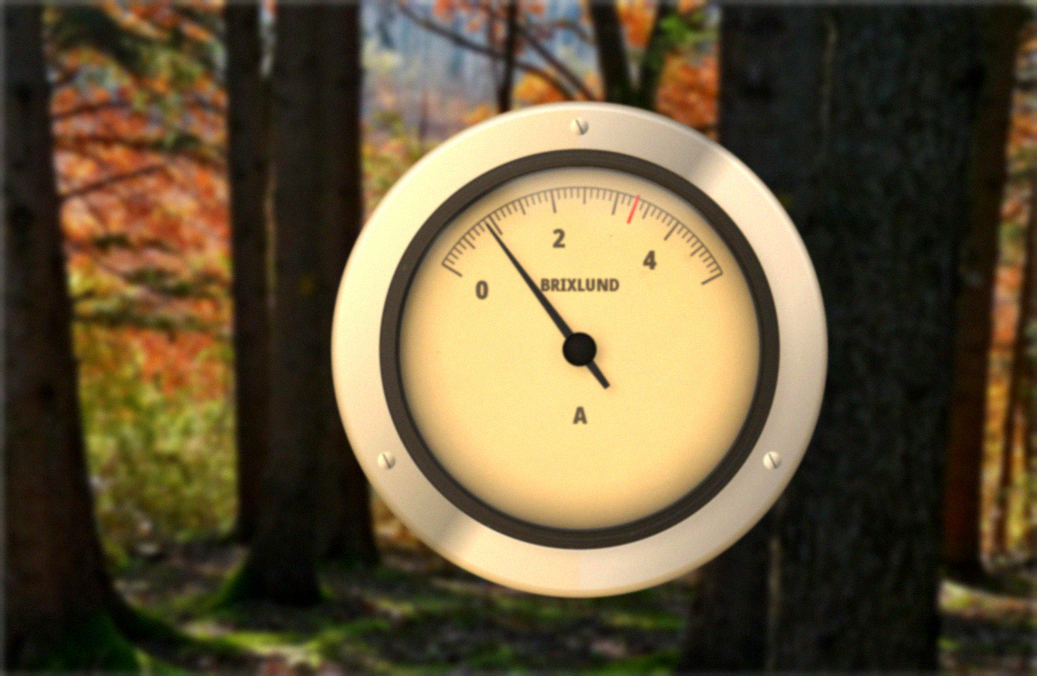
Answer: 0.9 A
